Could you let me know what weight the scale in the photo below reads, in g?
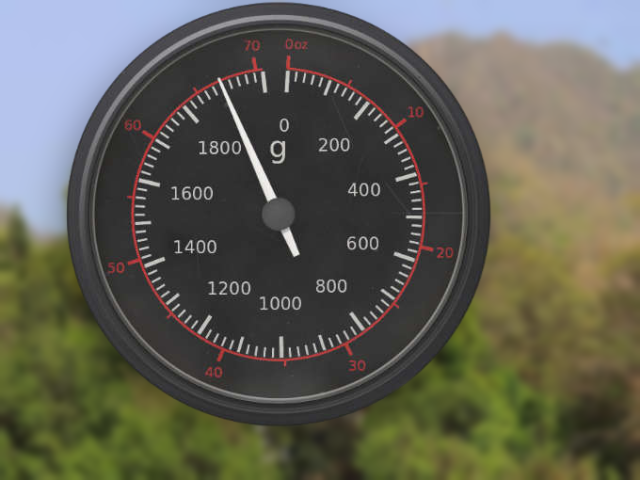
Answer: 1900 g
